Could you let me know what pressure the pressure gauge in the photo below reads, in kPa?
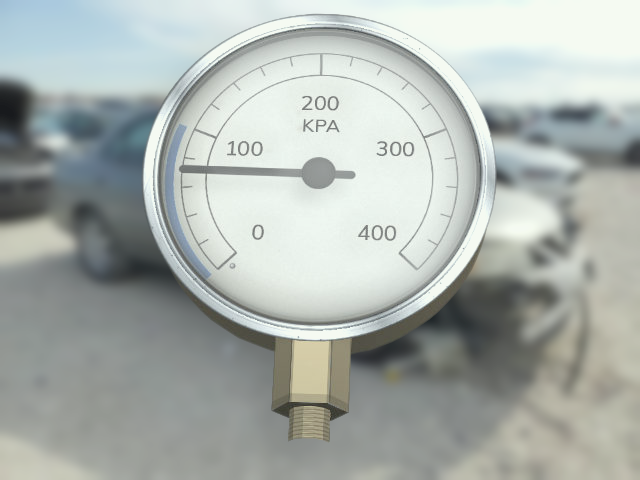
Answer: 70 kPa
